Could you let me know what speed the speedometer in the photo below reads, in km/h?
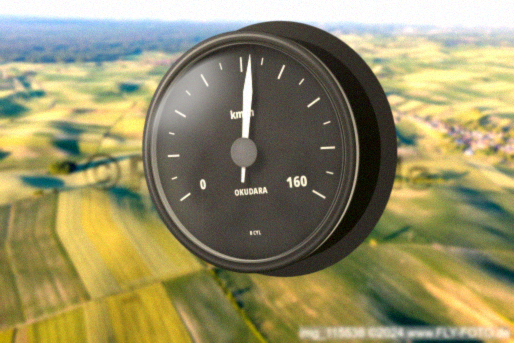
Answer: 85 km/h
